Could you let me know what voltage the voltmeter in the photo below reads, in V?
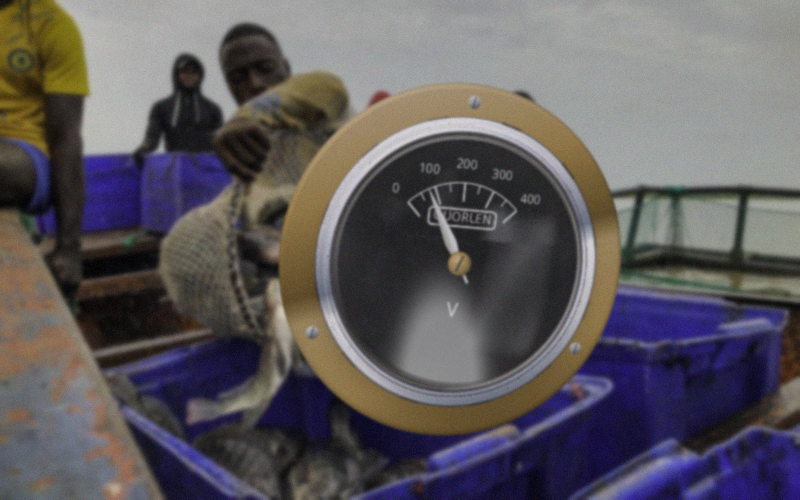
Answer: 75 V
